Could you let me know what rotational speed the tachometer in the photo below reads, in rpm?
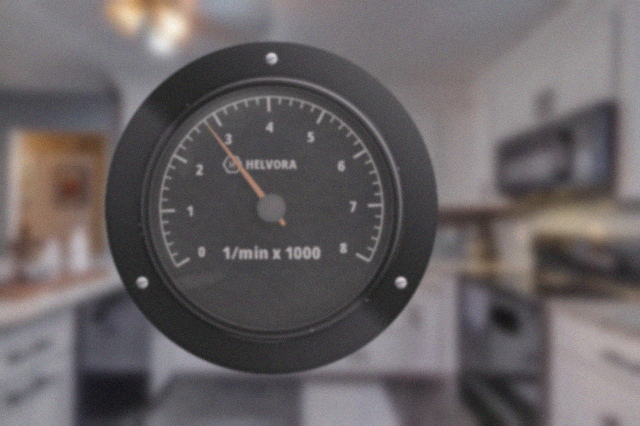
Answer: 2800 rpm
